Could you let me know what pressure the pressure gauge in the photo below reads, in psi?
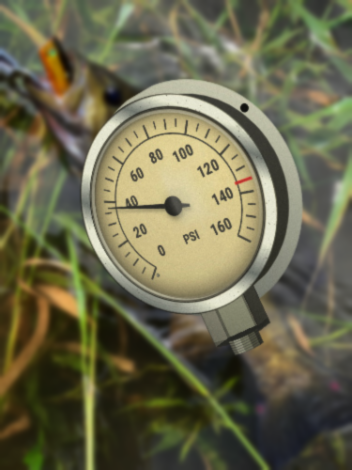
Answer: 37.5 psi
